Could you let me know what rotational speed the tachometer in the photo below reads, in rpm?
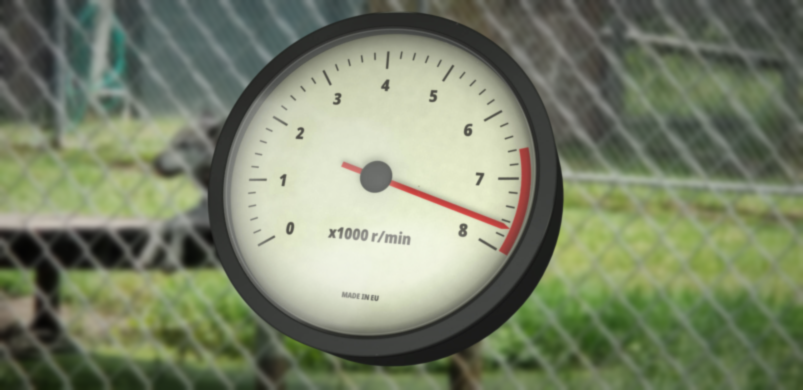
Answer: 7700 rpm
